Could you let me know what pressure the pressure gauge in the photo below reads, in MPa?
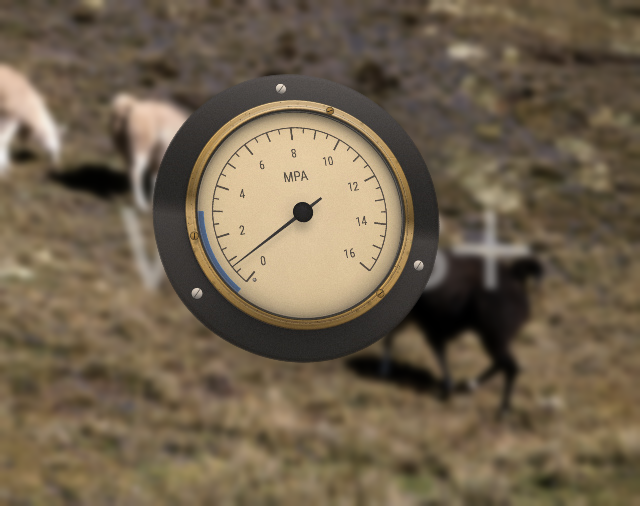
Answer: 0.75 MPa
